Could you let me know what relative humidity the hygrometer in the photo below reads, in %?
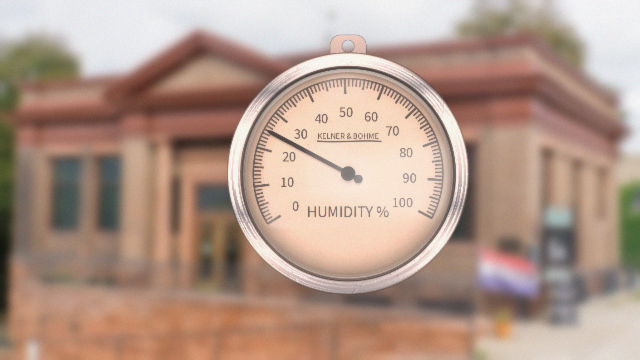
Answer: 25 %
